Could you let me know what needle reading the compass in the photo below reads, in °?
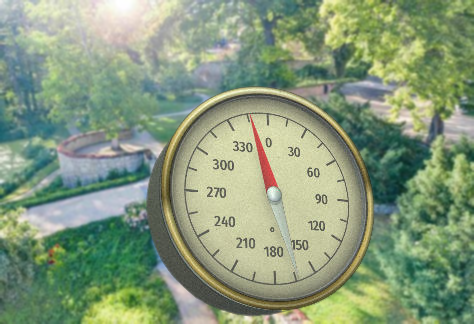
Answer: 345 °
